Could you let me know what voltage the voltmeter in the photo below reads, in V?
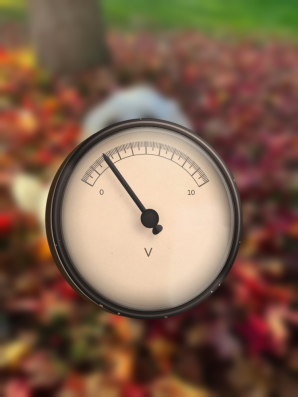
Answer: 2 V
